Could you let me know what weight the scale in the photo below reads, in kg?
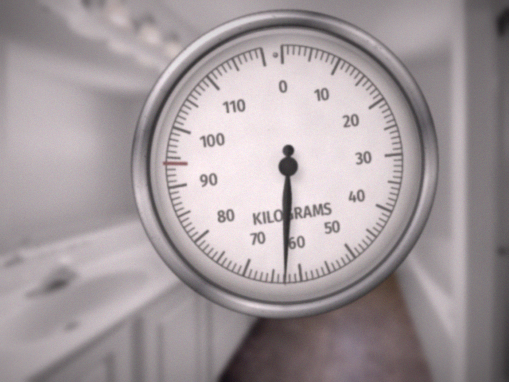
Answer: 63 kg
